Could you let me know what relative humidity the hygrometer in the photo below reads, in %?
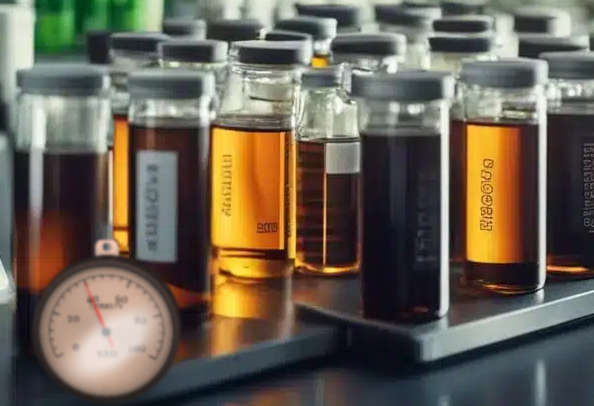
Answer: 40 %
